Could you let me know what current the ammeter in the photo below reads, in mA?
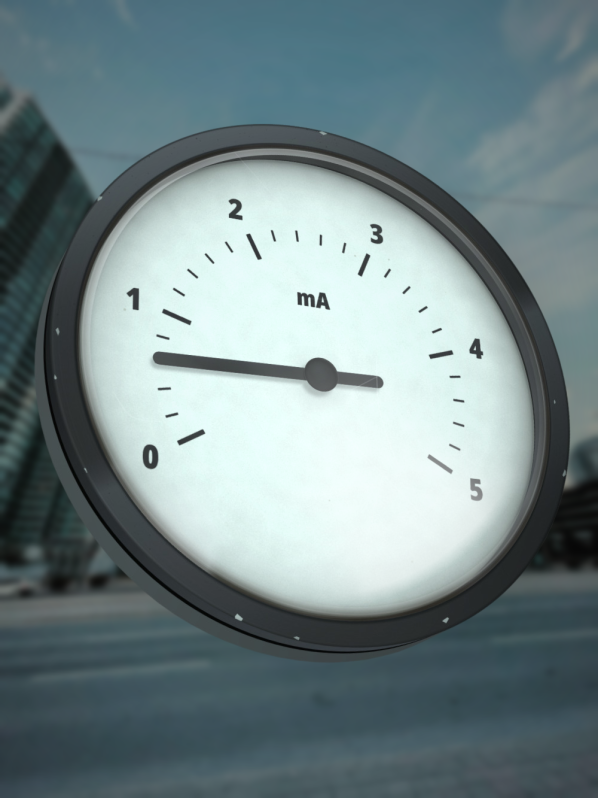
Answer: 0.6 mA
